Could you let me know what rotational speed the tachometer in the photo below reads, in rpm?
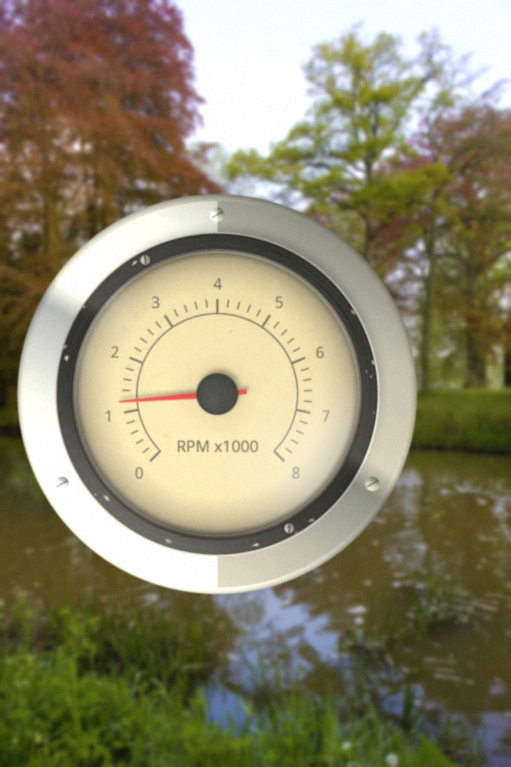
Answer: 1200 rpm
